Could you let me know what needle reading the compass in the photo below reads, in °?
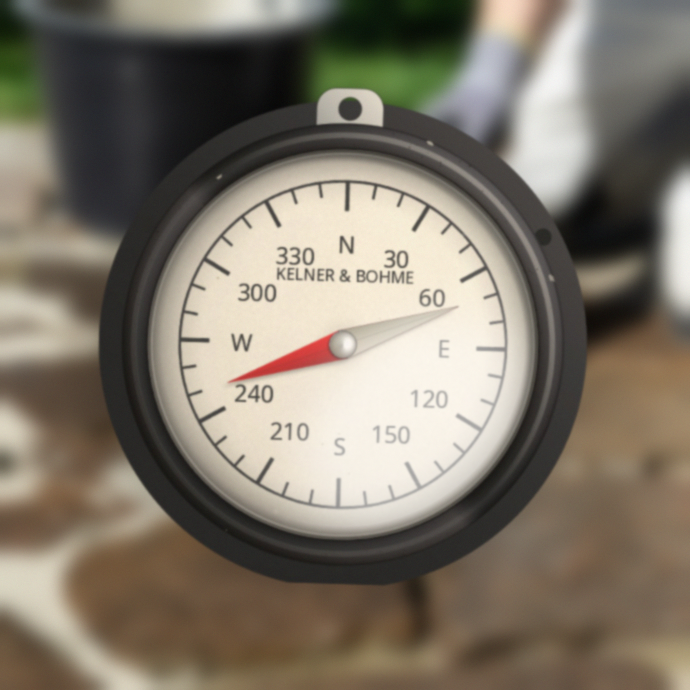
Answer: 250 °
